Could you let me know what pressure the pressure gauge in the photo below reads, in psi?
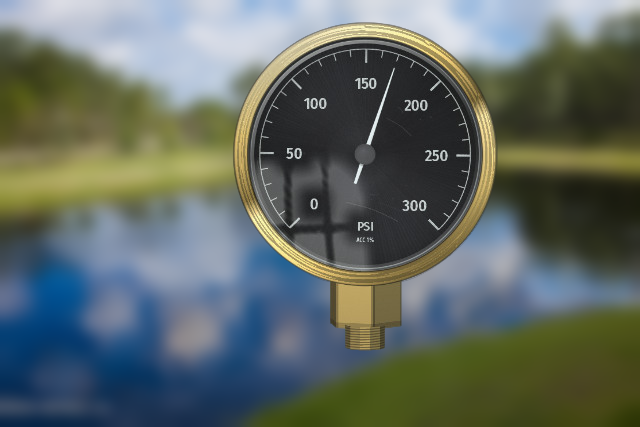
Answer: 170 psi
